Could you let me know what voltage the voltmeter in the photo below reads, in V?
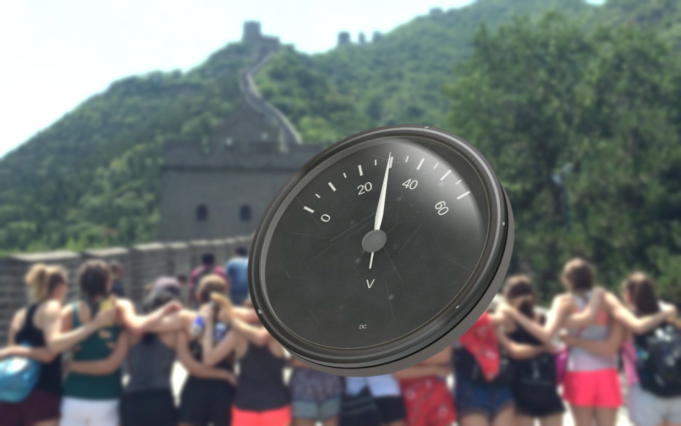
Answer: 30 V
